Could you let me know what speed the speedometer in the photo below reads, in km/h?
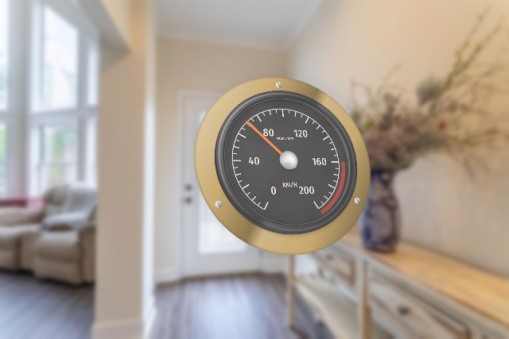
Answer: 70 km/h
